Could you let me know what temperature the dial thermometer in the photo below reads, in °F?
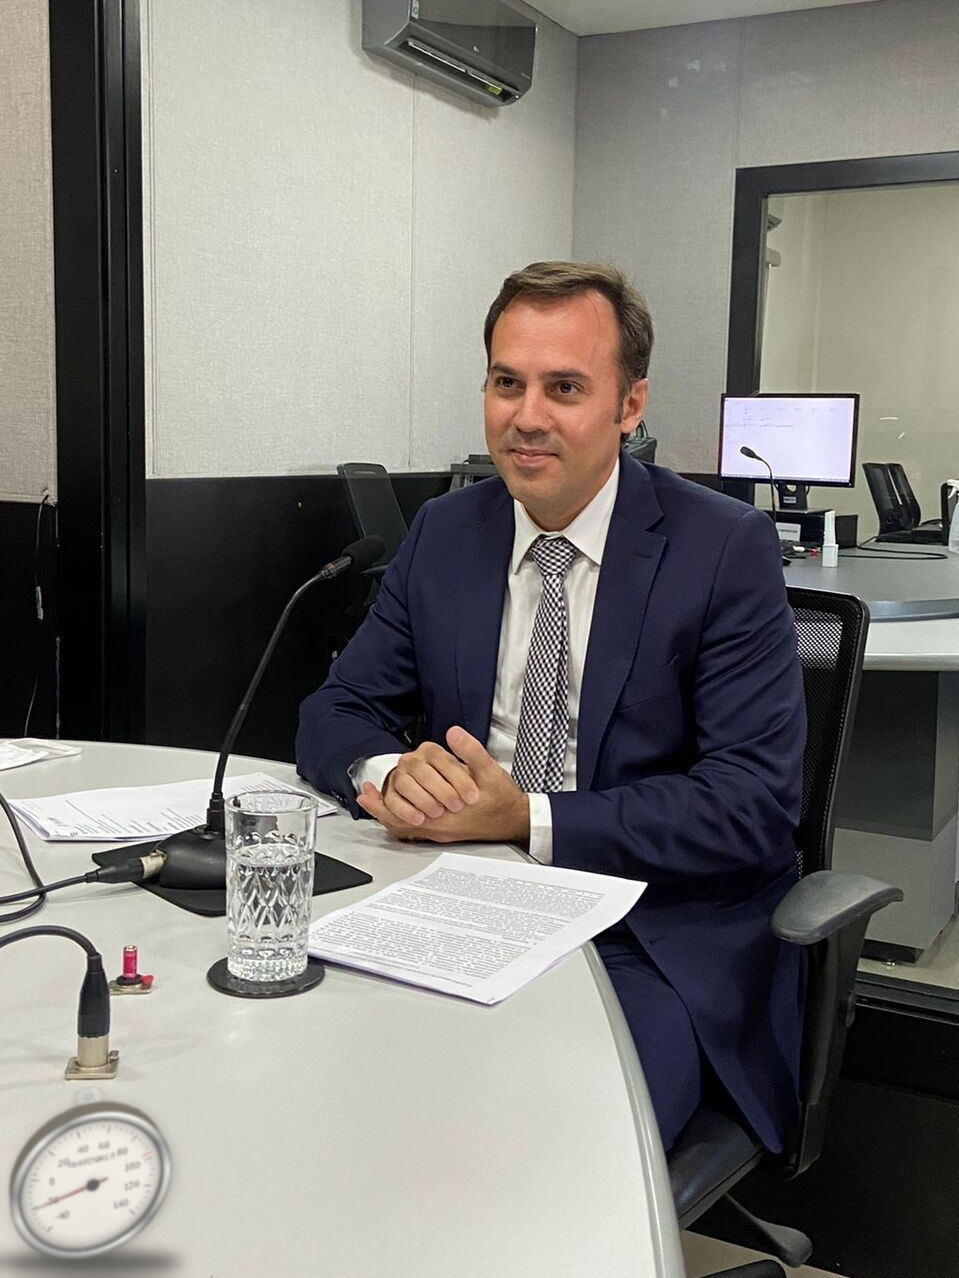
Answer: -20 °F
